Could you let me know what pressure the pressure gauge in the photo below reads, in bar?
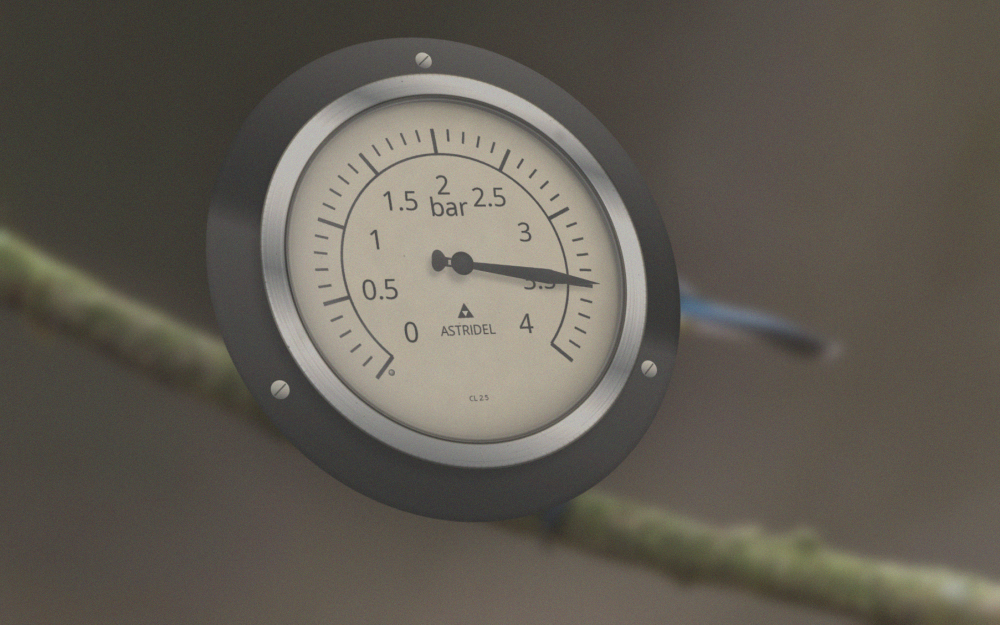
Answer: 3.5 bar
